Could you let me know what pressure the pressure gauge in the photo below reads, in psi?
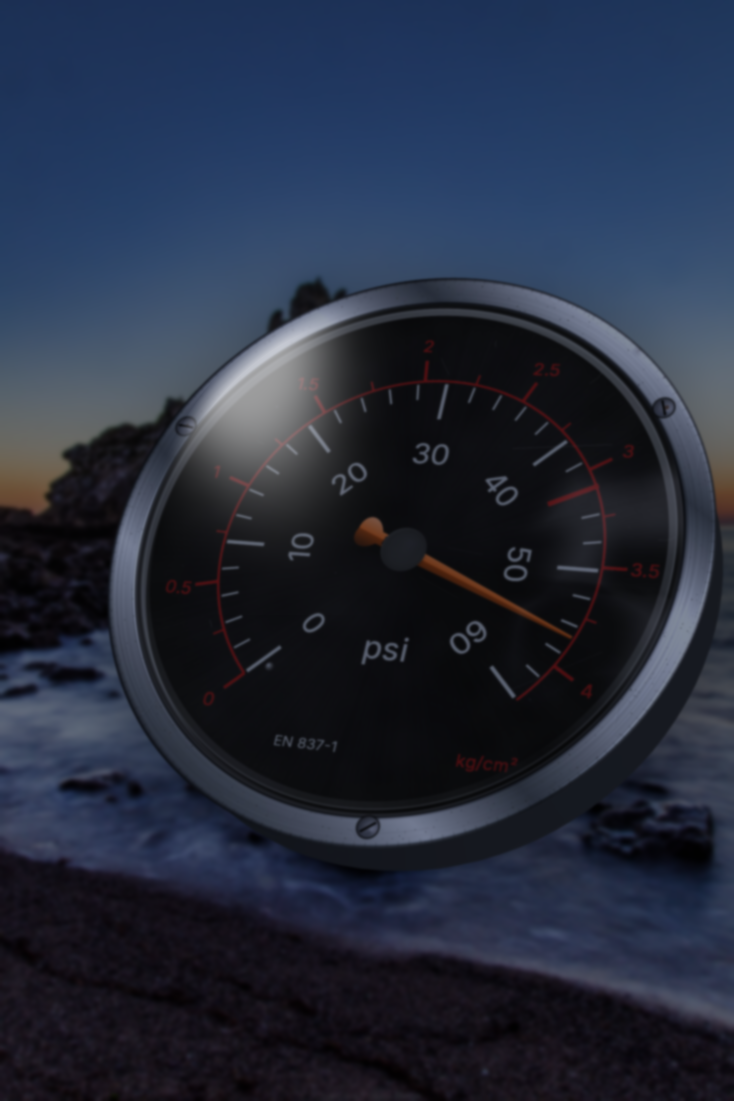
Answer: 55 psi
